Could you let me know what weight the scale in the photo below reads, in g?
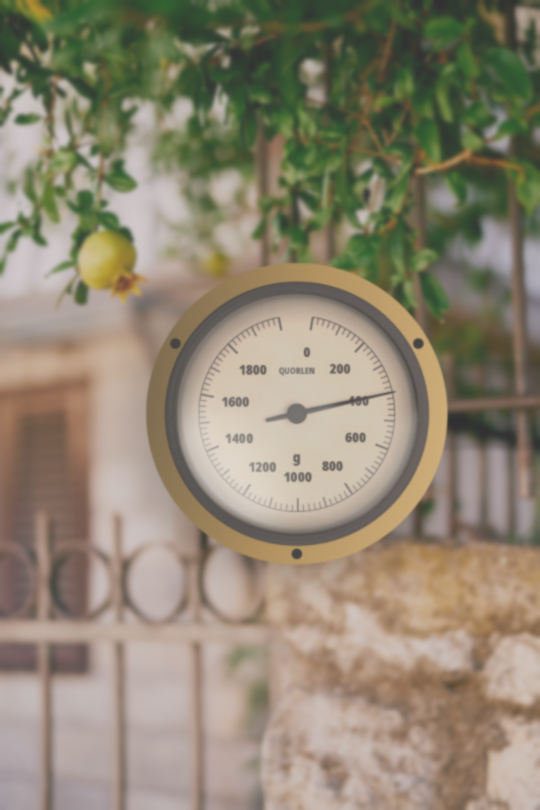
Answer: 400 g
